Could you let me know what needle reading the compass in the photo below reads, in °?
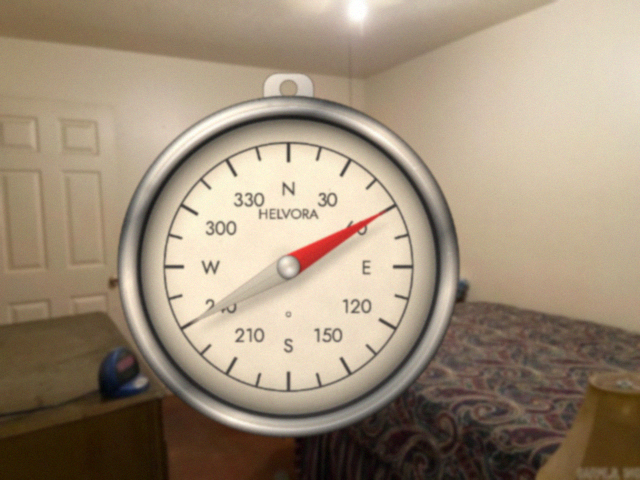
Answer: 60 °
